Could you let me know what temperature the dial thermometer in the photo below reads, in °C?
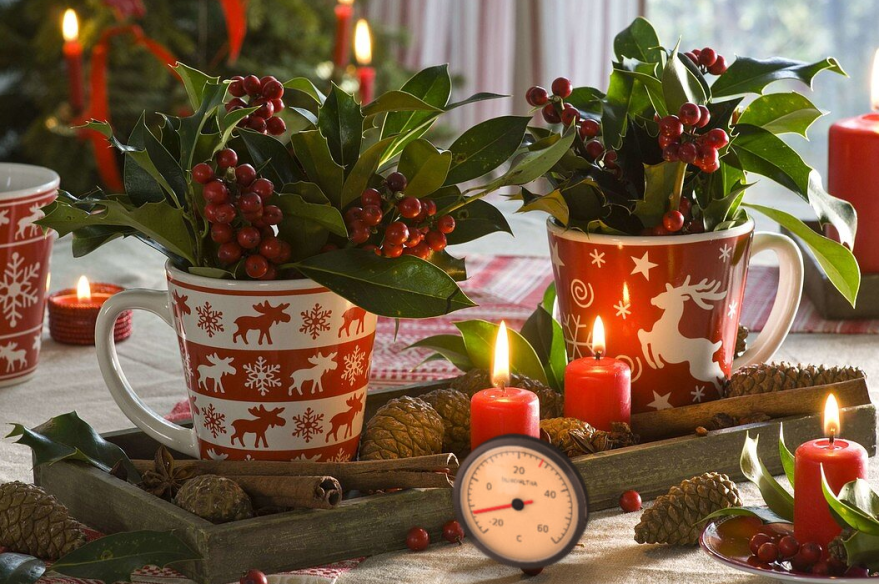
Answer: -12 °C
